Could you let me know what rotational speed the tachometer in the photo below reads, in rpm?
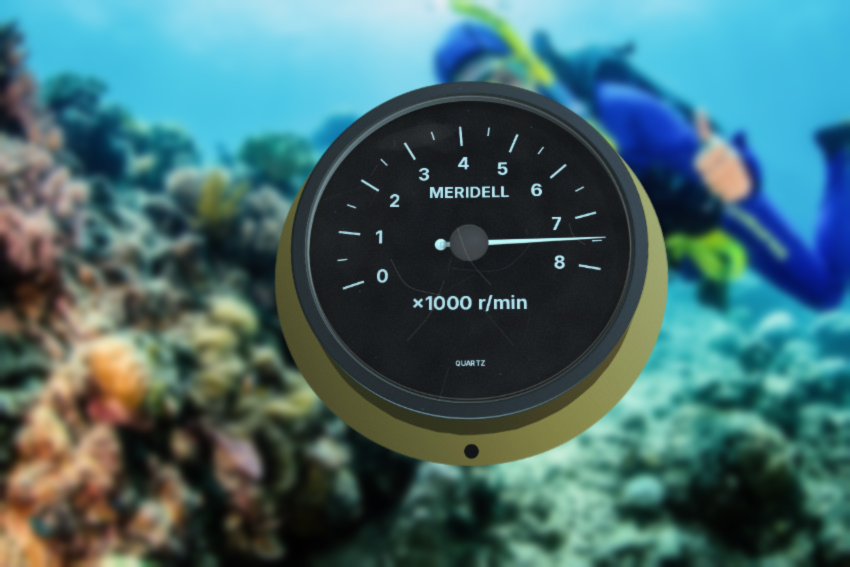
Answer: 7500 rpm
